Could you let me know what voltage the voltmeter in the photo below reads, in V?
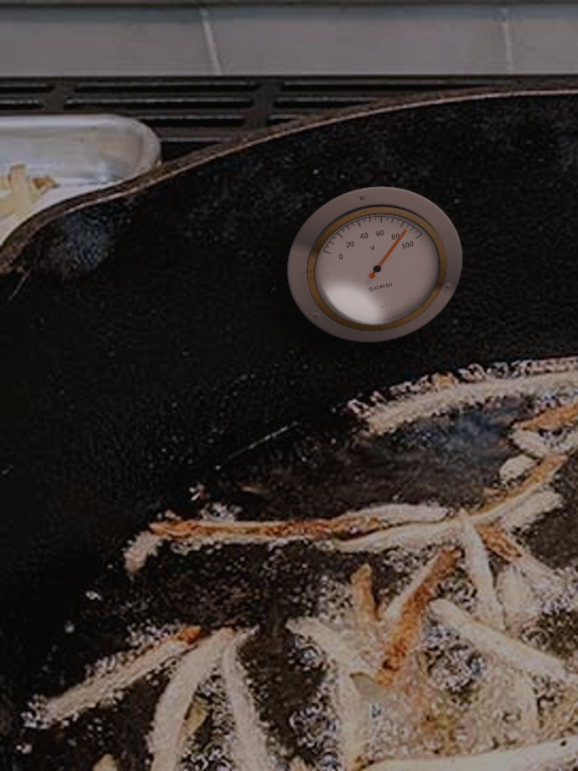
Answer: 85 V
